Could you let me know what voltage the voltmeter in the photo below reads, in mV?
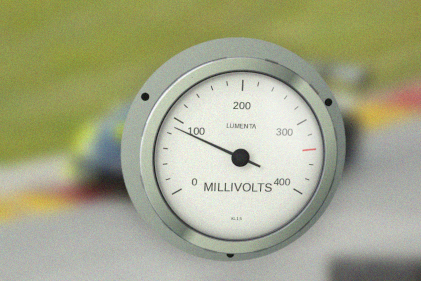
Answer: 90 mV
